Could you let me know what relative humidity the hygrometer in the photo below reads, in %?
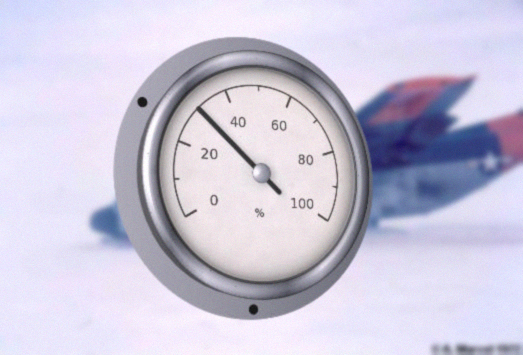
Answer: 30 %
